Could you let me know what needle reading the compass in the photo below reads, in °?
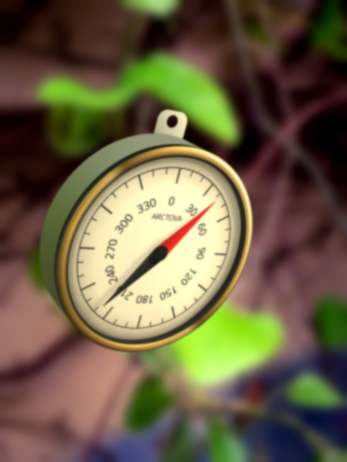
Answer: 40 °
